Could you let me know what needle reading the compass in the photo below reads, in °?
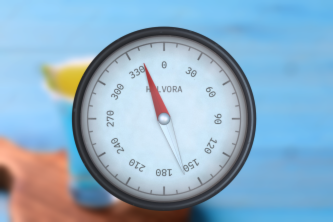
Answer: 340 °
